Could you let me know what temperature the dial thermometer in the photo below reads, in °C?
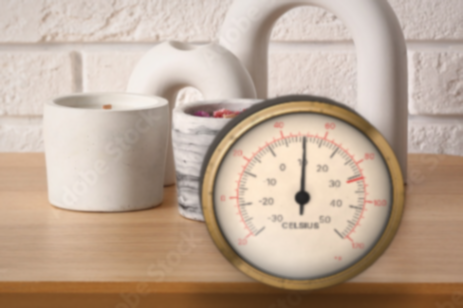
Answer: 10 °C
